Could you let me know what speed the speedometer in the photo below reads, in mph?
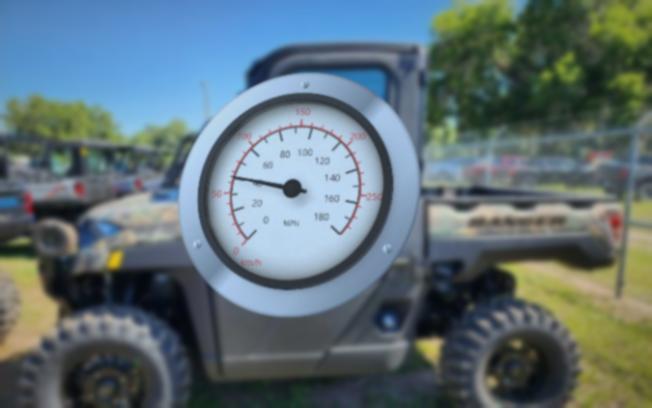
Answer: 40 mph
